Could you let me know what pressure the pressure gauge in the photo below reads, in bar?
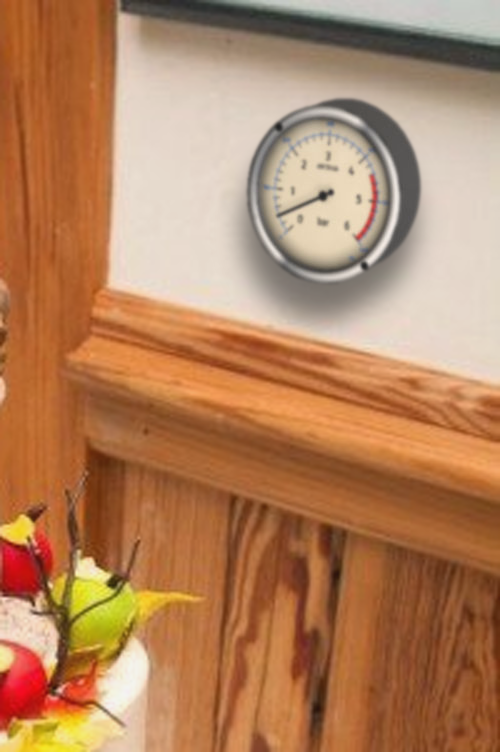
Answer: 0.4 bar
